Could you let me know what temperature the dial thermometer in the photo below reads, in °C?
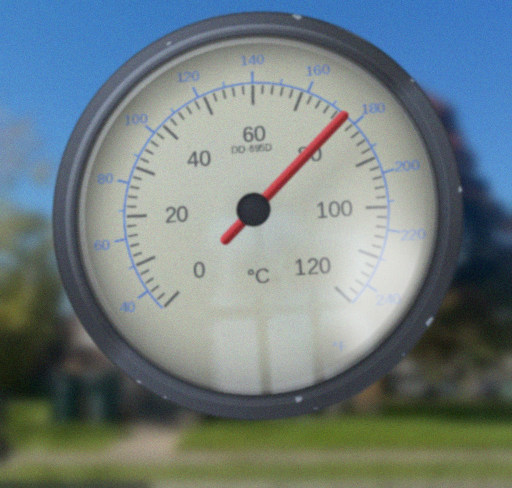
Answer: 80 °C
